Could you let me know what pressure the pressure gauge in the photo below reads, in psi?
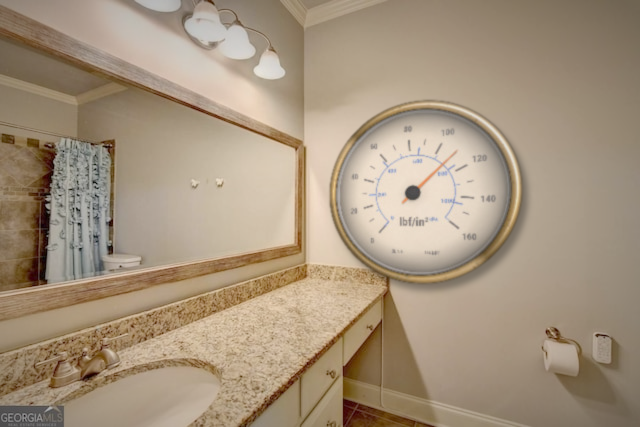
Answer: 110 psi
